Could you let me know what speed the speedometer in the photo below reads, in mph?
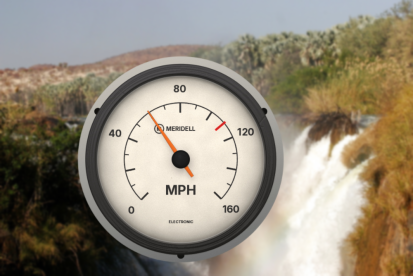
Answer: 60 mph
